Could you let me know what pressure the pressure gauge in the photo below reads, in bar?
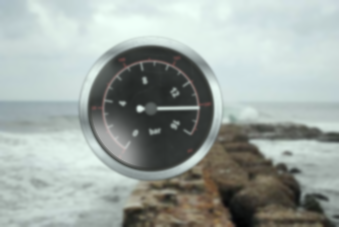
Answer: 14 bar
